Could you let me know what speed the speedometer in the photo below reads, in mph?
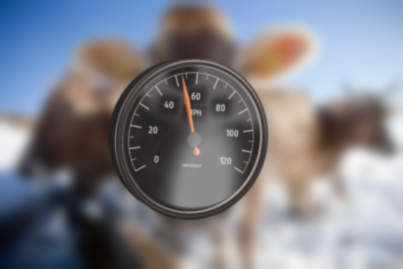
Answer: 52.5 mph
